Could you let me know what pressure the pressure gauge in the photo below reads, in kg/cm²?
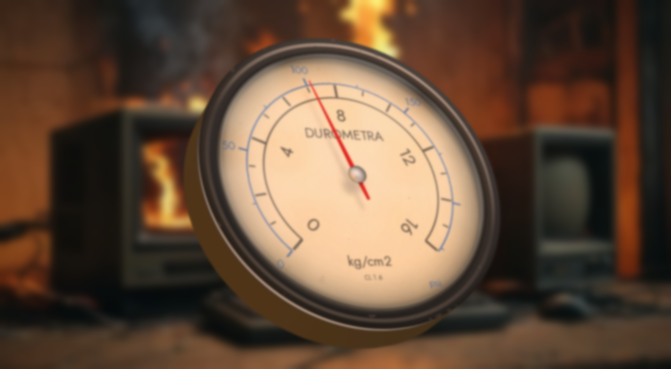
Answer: 7 kg/cm²
